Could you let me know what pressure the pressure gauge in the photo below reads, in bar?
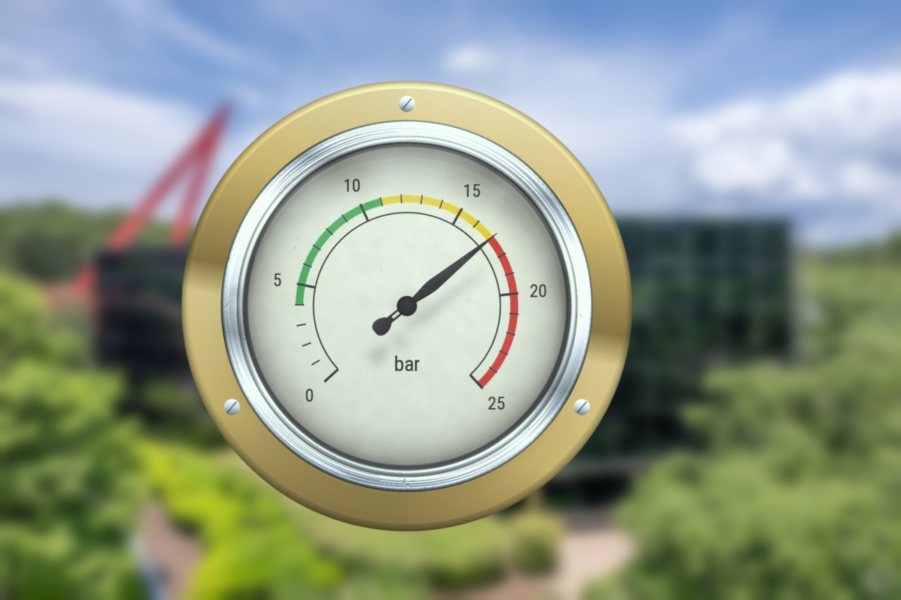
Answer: 17 bar
